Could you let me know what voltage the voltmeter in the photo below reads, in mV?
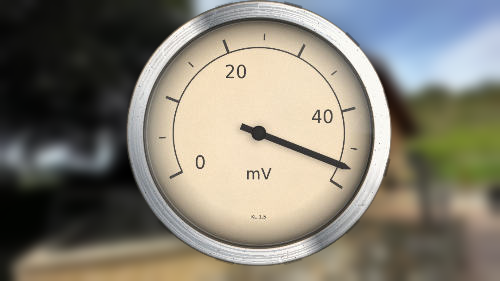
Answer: 47.5 mV
